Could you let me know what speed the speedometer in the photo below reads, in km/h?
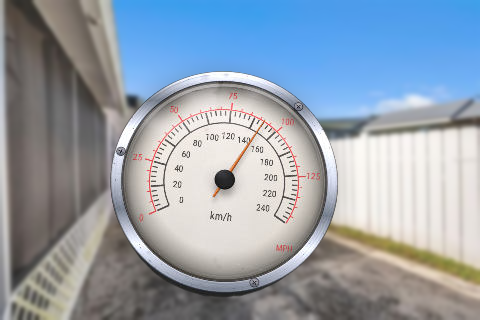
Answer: 148 km/h
